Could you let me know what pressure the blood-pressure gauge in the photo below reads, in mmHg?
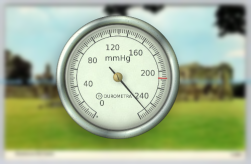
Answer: 250 mmHg
